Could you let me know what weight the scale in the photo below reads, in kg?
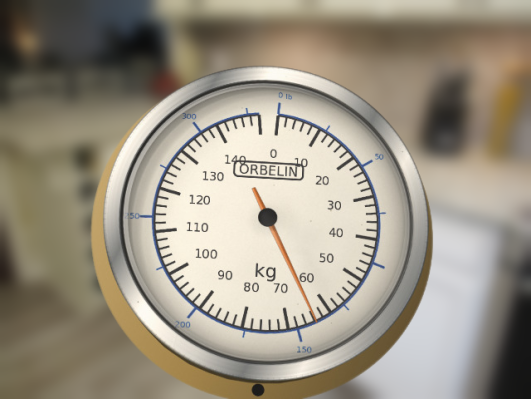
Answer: 64 kg
